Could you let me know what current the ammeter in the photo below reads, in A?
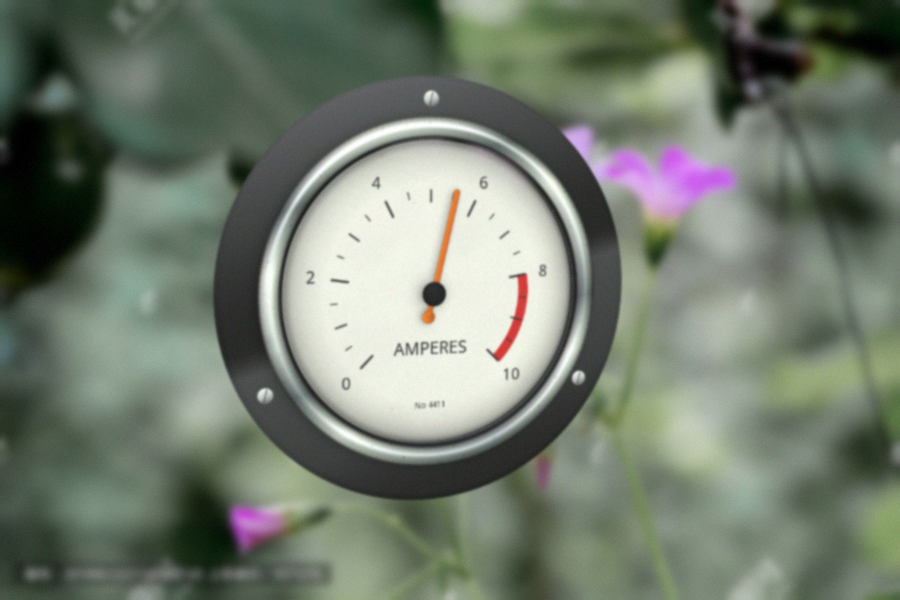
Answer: 5.5 A
